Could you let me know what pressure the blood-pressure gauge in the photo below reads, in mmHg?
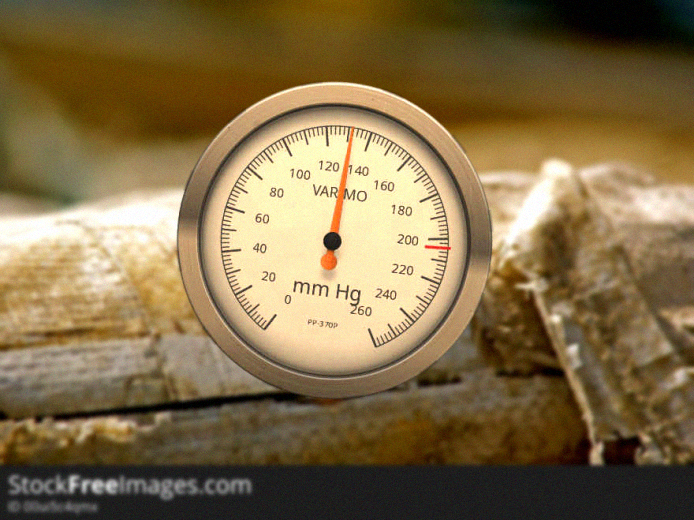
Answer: 132 mmHg
